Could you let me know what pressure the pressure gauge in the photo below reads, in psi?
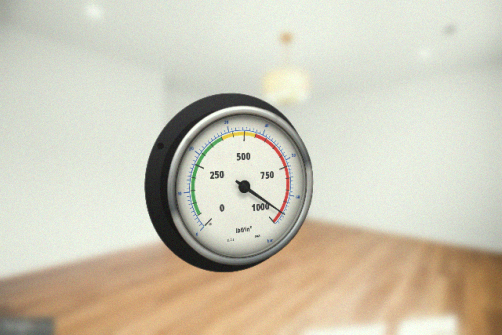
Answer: 950 psi
